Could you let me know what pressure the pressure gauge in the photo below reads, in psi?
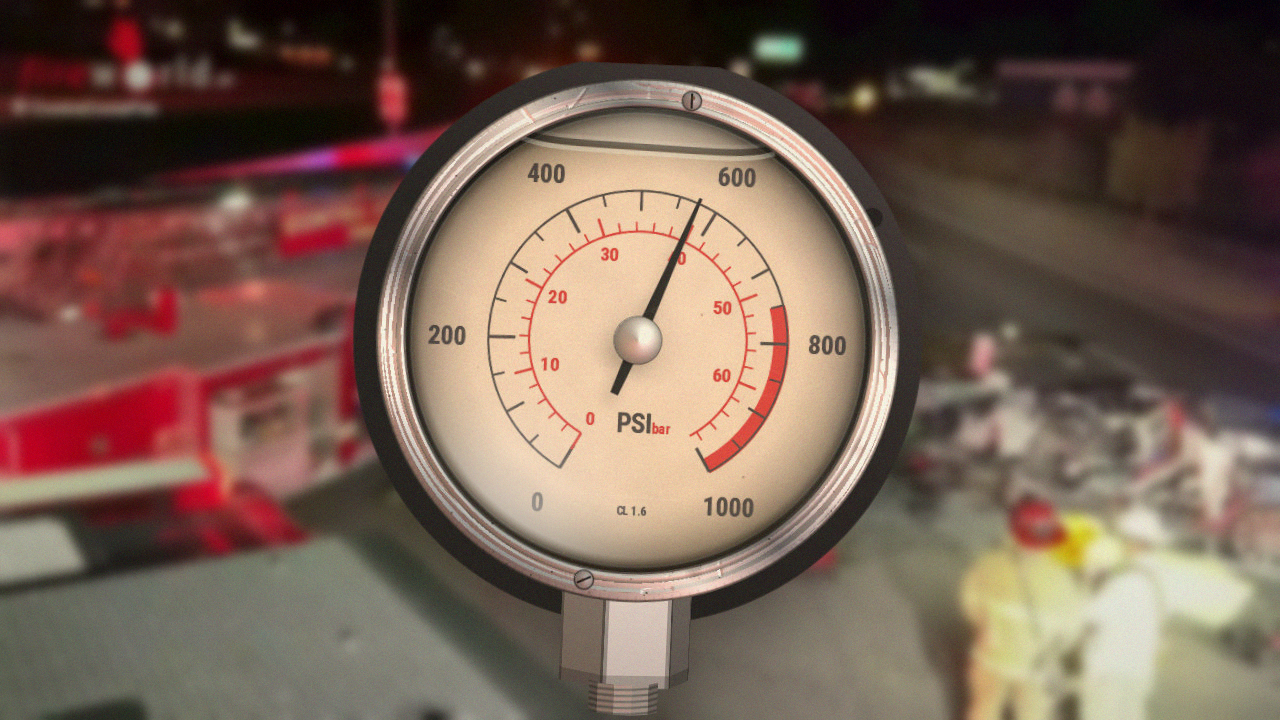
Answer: 575 psi
